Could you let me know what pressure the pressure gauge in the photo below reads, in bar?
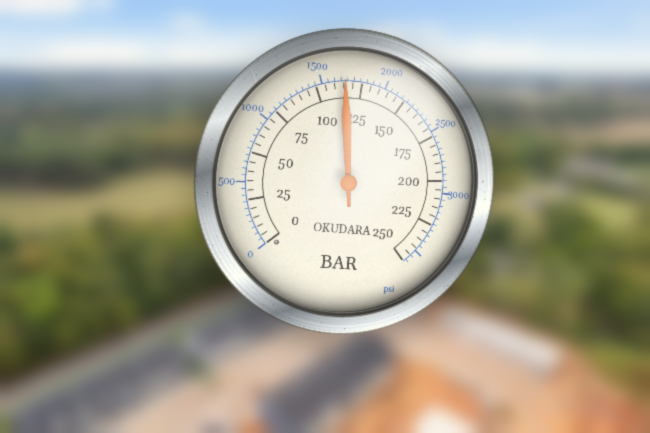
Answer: 115 bar
